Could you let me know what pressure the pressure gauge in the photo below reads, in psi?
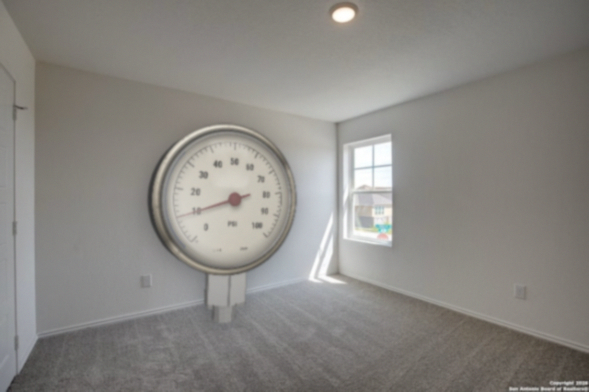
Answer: 10 psi
